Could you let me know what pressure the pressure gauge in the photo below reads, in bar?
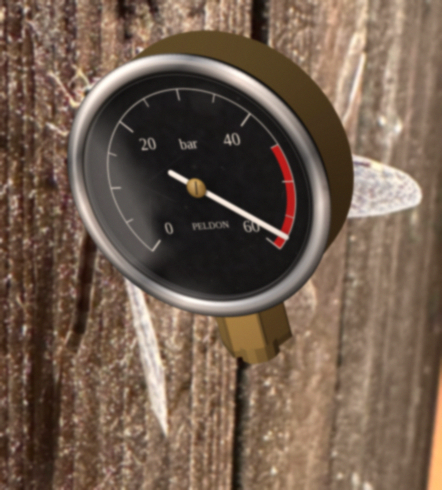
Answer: 57.5 bar
